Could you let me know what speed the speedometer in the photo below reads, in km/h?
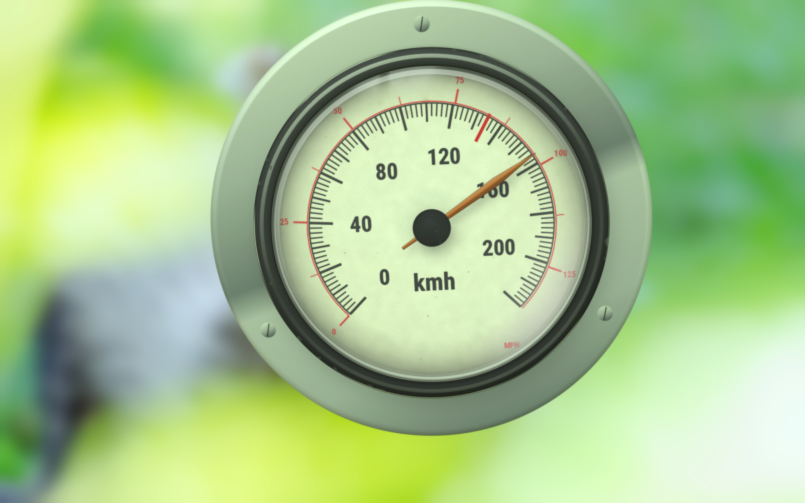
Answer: 156 km/h
